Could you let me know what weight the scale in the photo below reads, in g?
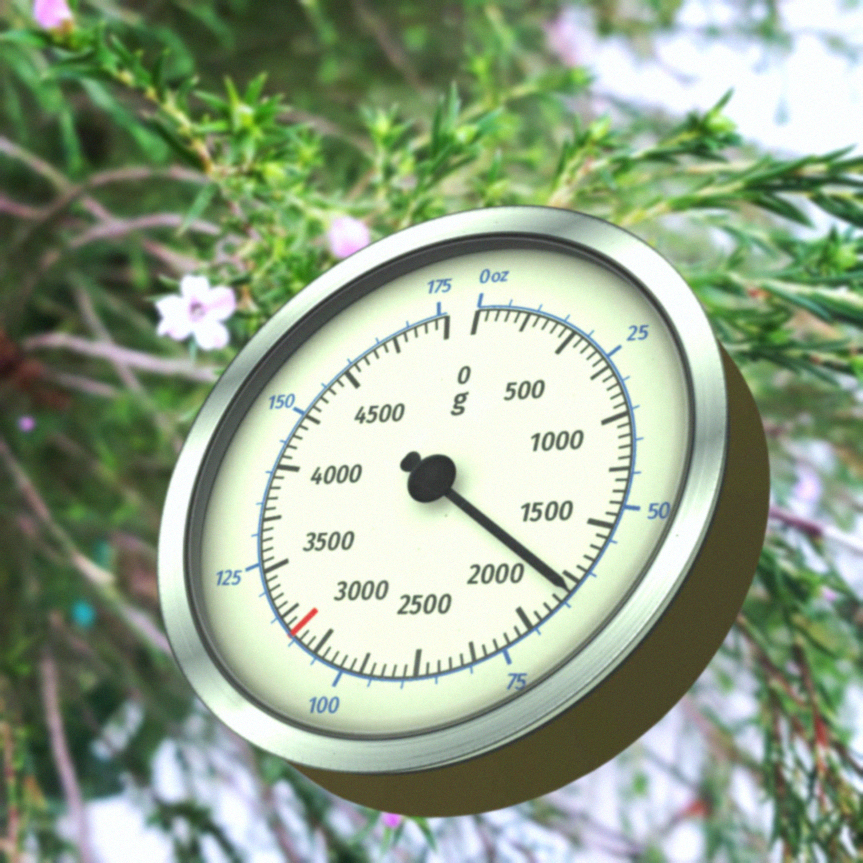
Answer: 1800 g
